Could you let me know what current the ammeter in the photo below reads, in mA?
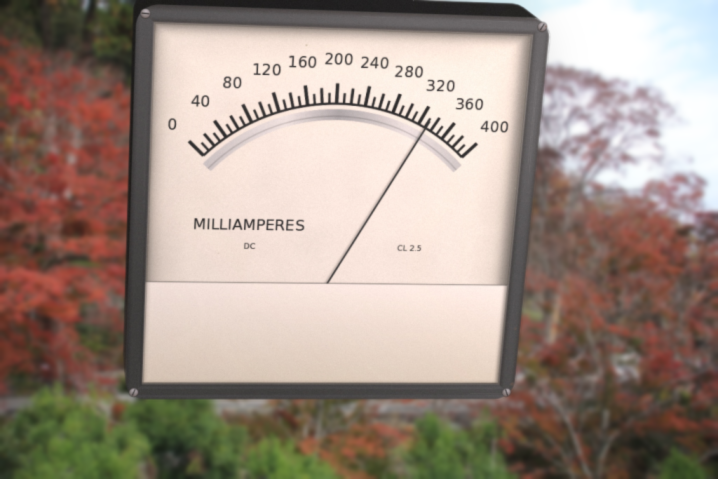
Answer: 330 mA
